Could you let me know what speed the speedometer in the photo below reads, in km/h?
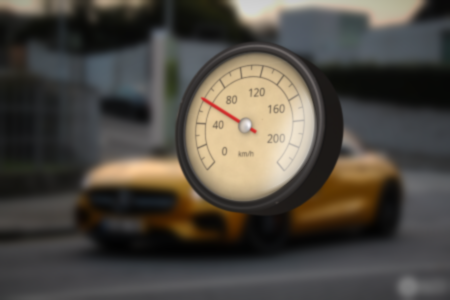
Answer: 60 km/h
